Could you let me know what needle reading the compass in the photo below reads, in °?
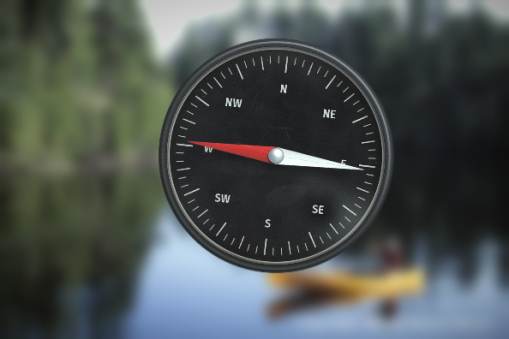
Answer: 272.5 °
